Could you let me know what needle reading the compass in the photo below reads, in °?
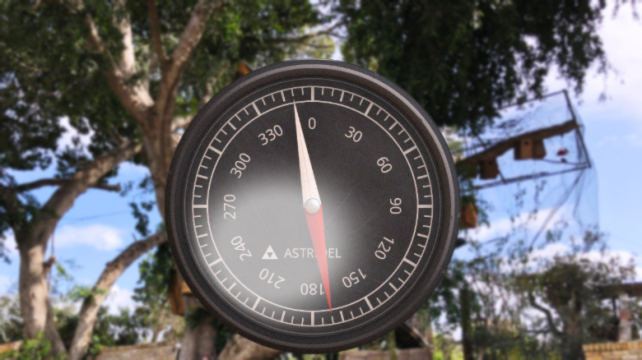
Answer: 170 °
